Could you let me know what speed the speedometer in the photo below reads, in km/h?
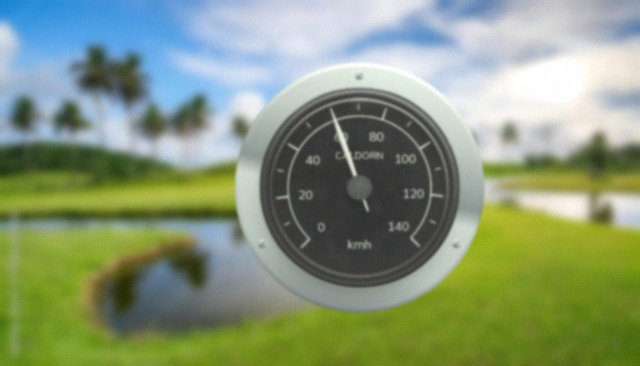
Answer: 60 km/h
